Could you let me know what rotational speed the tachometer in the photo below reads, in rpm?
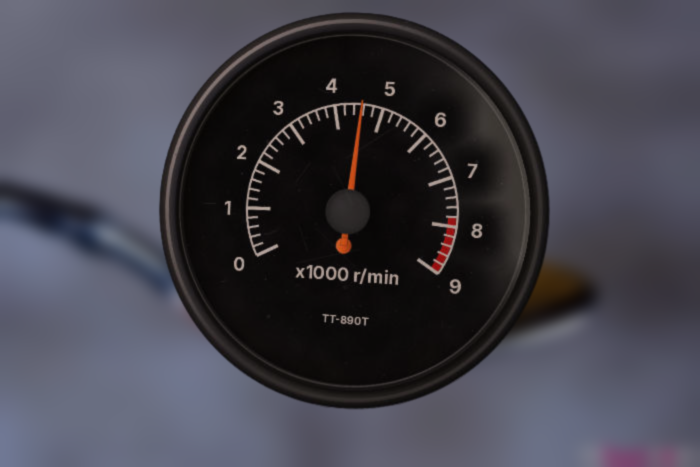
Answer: 4600 rpm
